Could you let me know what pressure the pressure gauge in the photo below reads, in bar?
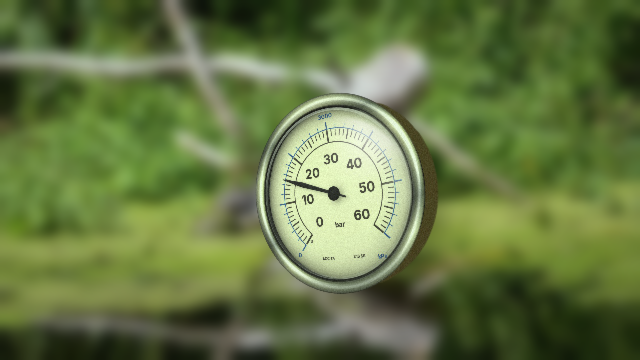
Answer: 15 bar
